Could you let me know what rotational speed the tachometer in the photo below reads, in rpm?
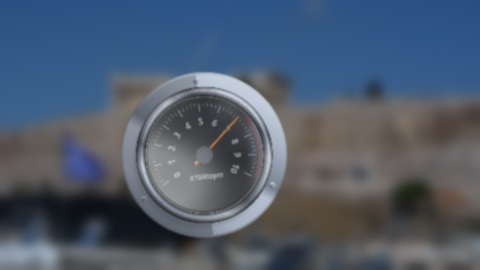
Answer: 7000 rpm
